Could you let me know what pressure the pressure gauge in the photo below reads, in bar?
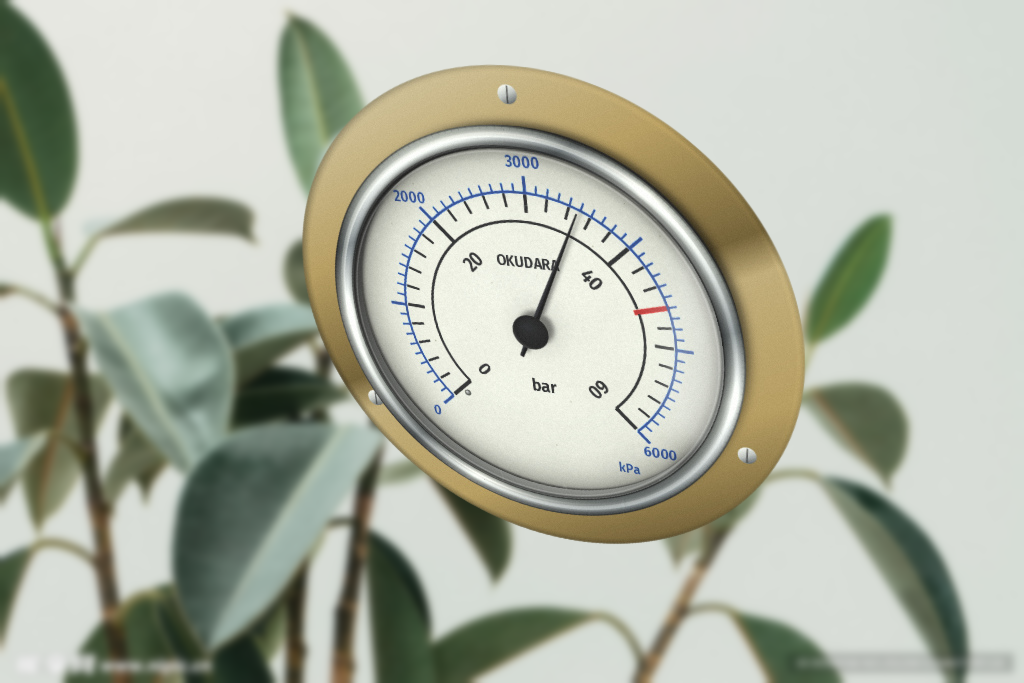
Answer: 35 bar
